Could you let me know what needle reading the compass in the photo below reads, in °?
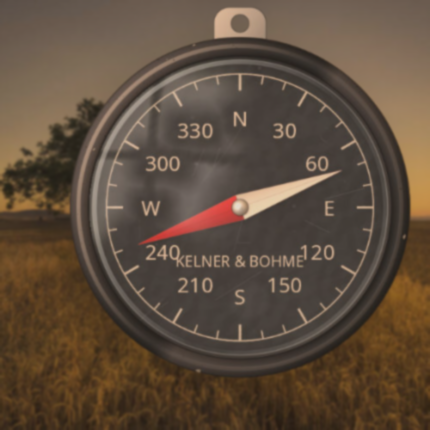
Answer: 250 °
